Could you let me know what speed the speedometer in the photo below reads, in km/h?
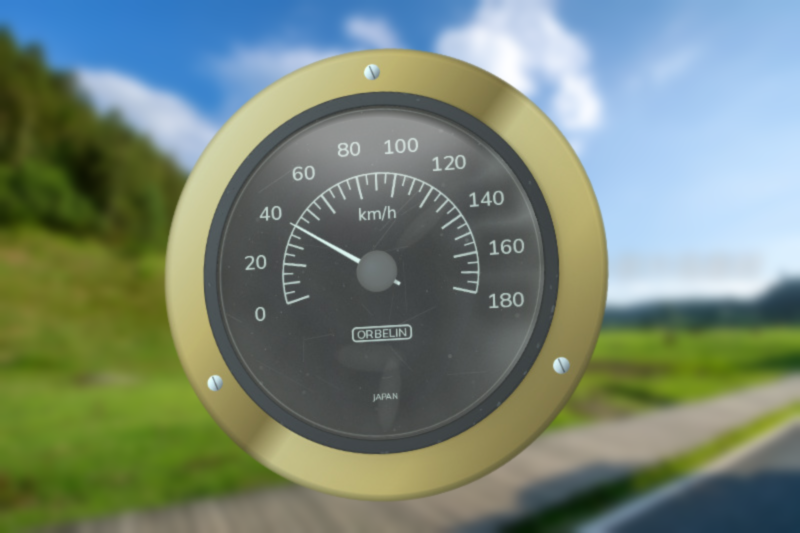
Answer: 40 km/h
